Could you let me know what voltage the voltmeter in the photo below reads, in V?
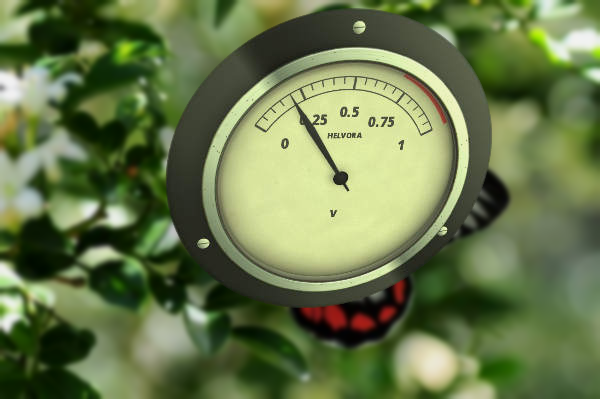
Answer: 0.2 V
